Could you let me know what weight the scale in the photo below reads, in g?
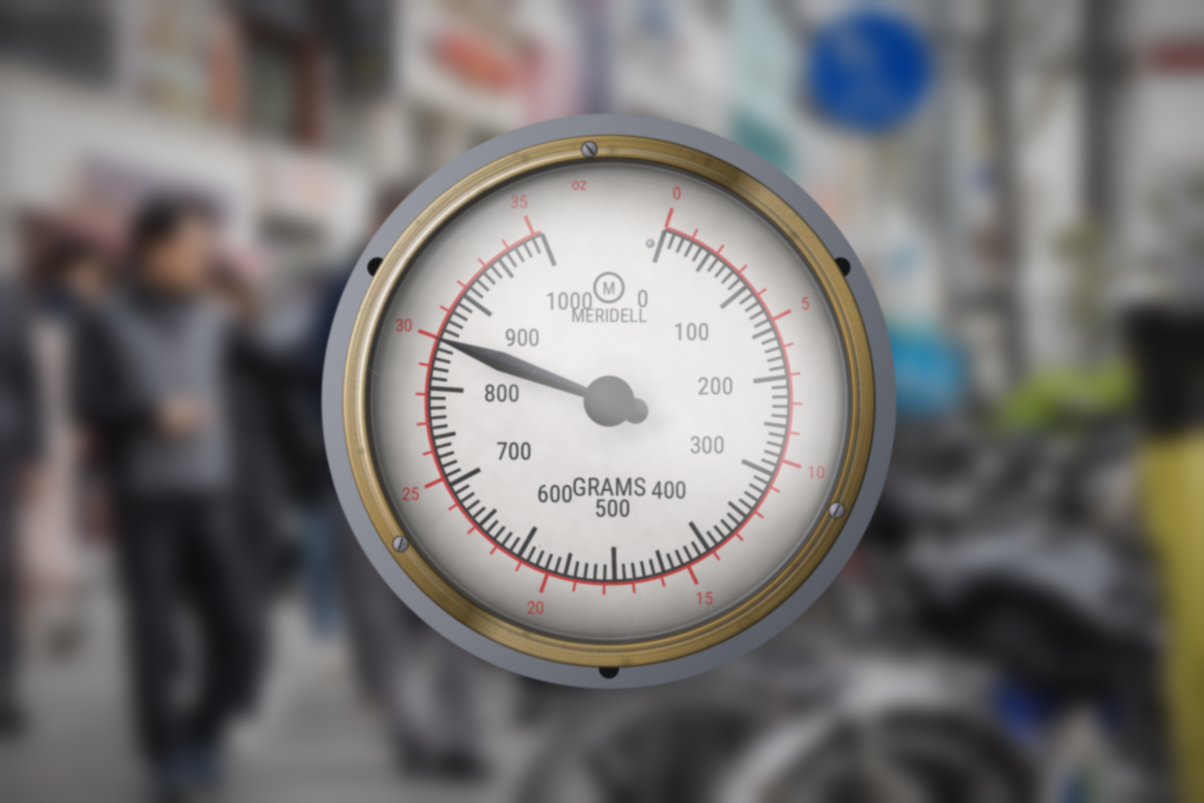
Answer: 850 g
